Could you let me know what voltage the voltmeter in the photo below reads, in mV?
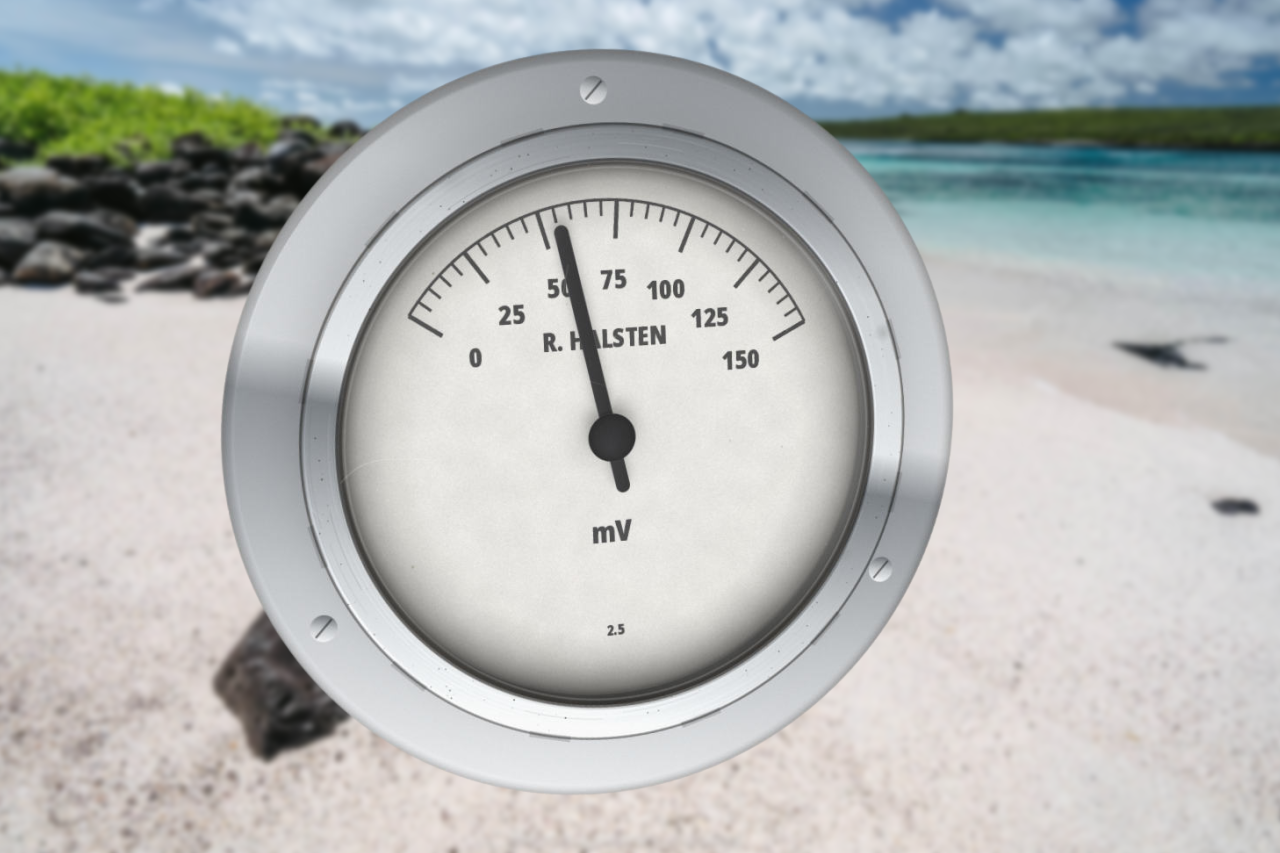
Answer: 55 mV
